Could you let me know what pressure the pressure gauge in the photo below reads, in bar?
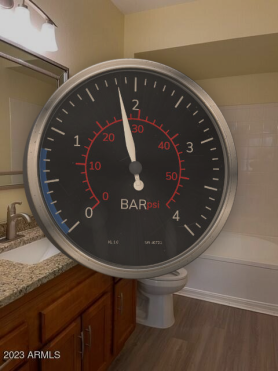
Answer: 1.8 bar
